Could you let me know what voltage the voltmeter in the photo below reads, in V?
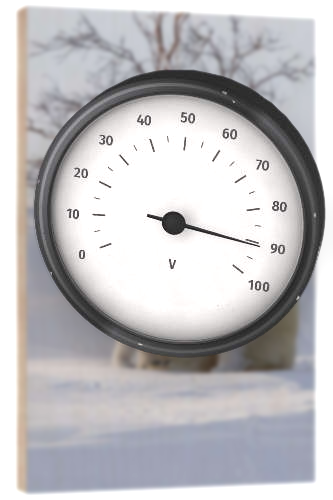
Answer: 90 V
